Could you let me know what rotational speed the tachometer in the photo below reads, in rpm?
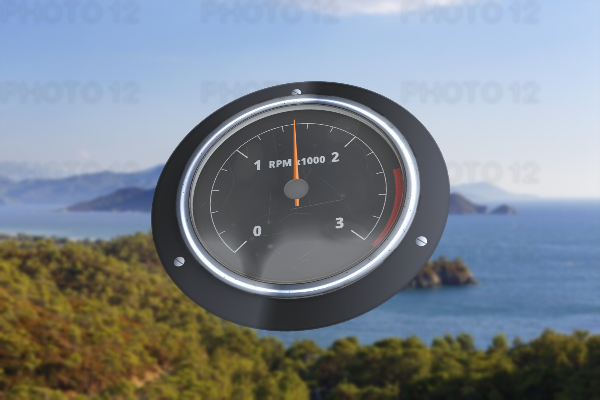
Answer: 1500 rpm
